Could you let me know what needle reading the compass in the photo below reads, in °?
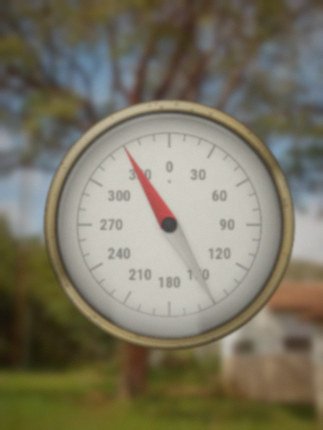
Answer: 330 °
